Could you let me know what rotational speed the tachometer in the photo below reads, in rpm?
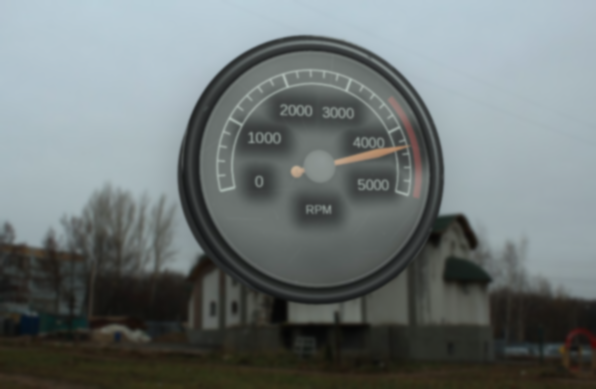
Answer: 4300 rpm
